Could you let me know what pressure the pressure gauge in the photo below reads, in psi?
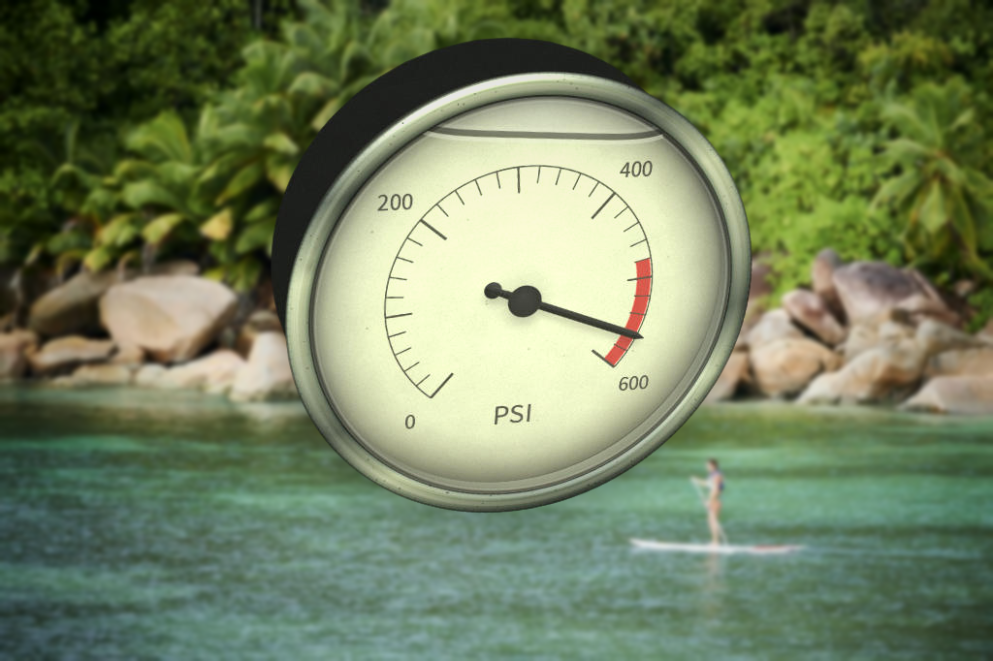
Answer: 560 psi
